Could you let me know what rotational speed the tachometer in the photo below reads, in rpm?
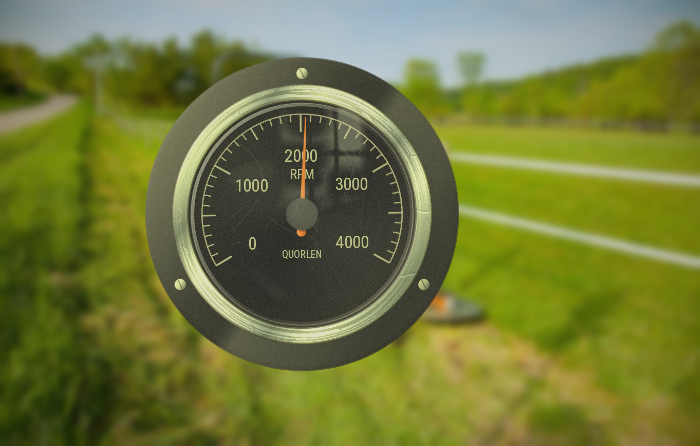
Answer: 2050 rpm
